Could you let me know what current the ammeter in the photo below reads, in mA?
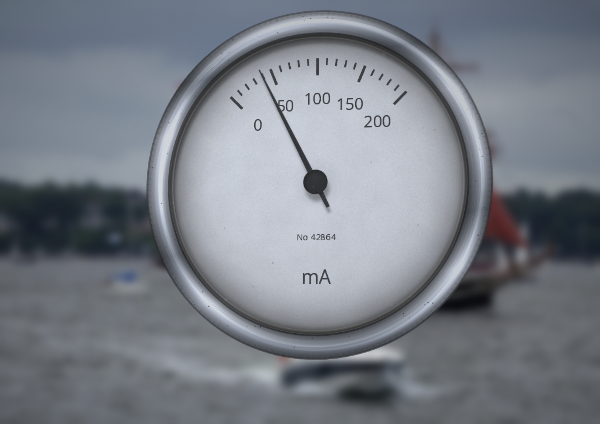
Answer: 40 mA
